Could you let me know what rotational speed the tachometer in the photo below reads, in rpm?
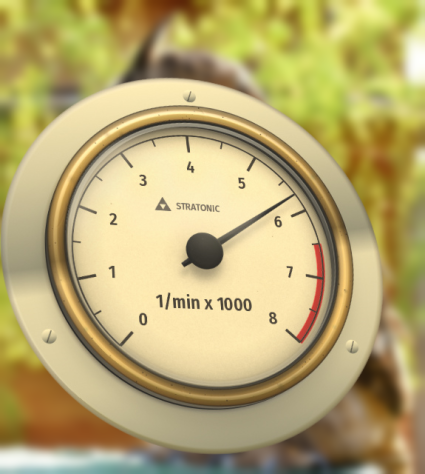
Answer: 5750 rpm
